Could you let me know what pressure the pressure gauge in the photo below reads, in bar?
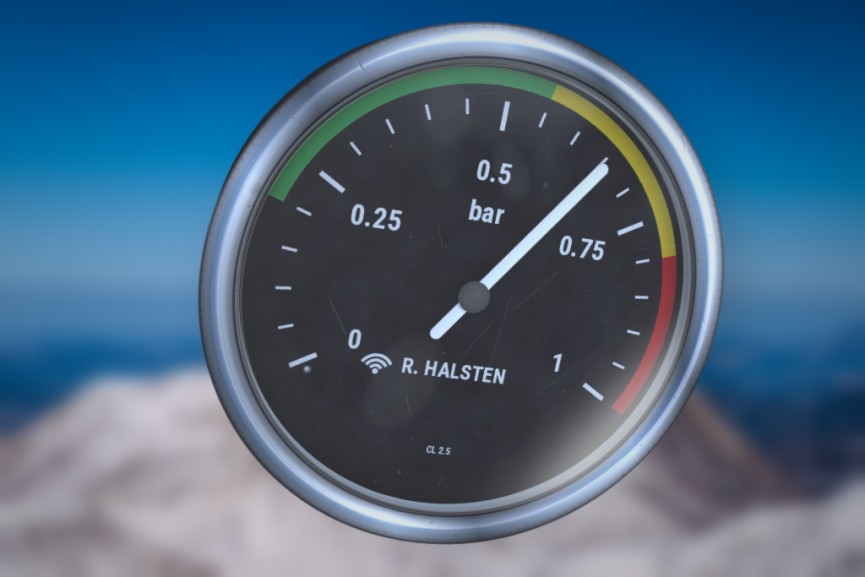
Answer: 0.65 bar
